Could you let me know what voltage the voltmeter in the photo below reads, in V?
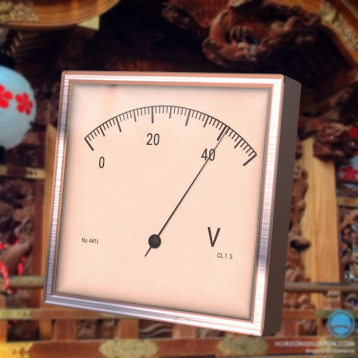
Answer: 41 V
